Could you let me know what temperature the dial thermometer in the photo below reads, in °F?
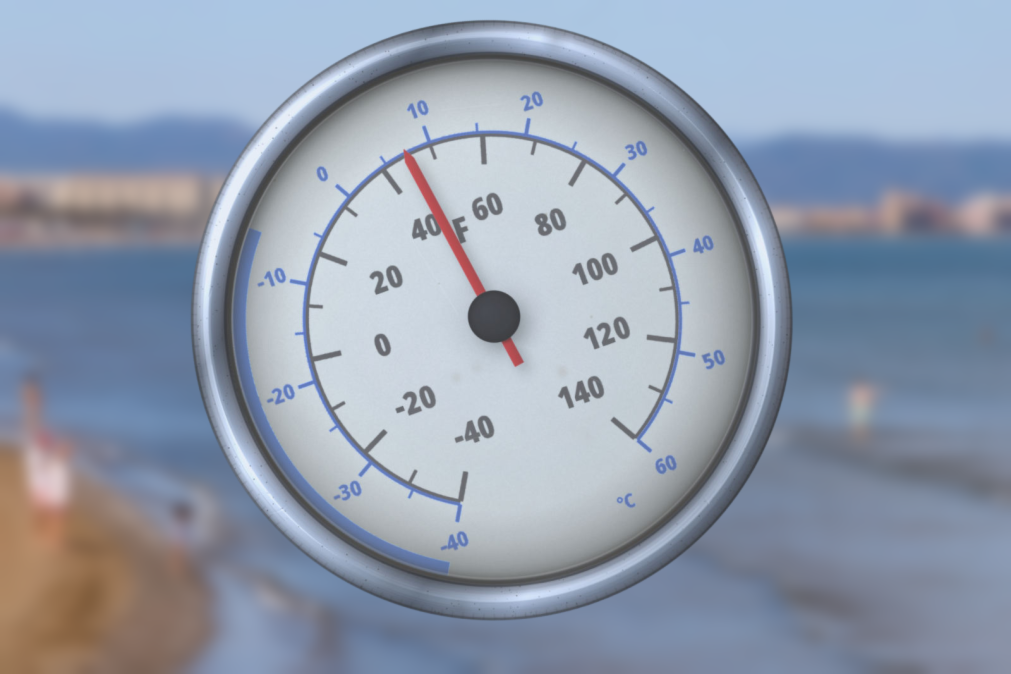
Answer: 45 °F
